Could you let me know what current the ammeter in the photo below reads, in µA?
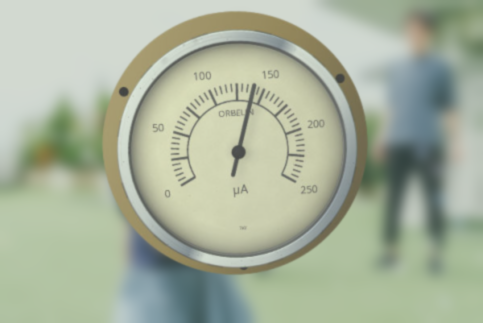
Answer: 140 µA
